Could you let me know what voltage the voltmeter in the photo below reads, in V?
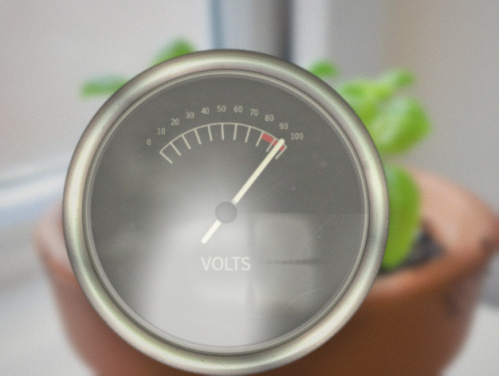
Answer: 95 V
